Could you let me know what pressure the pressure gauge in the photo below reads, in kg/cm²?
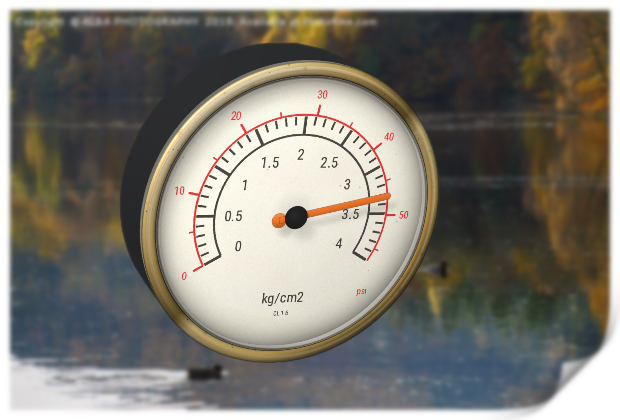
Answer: 3.3 kg/cm²
